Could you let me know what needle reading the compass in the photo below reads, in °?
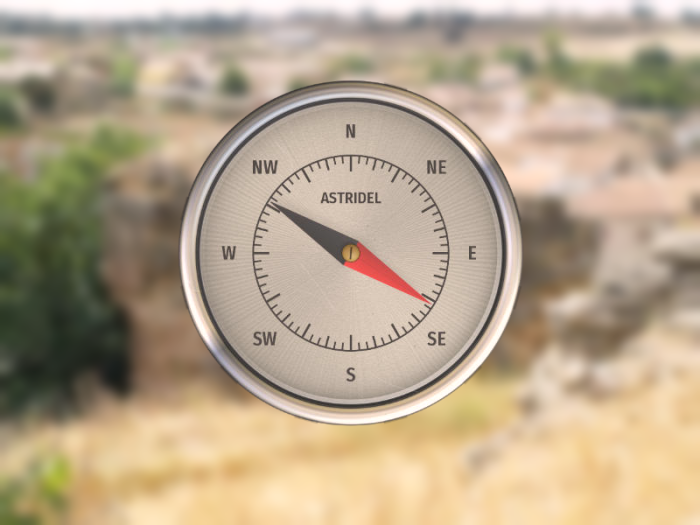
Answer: 122.5 °
